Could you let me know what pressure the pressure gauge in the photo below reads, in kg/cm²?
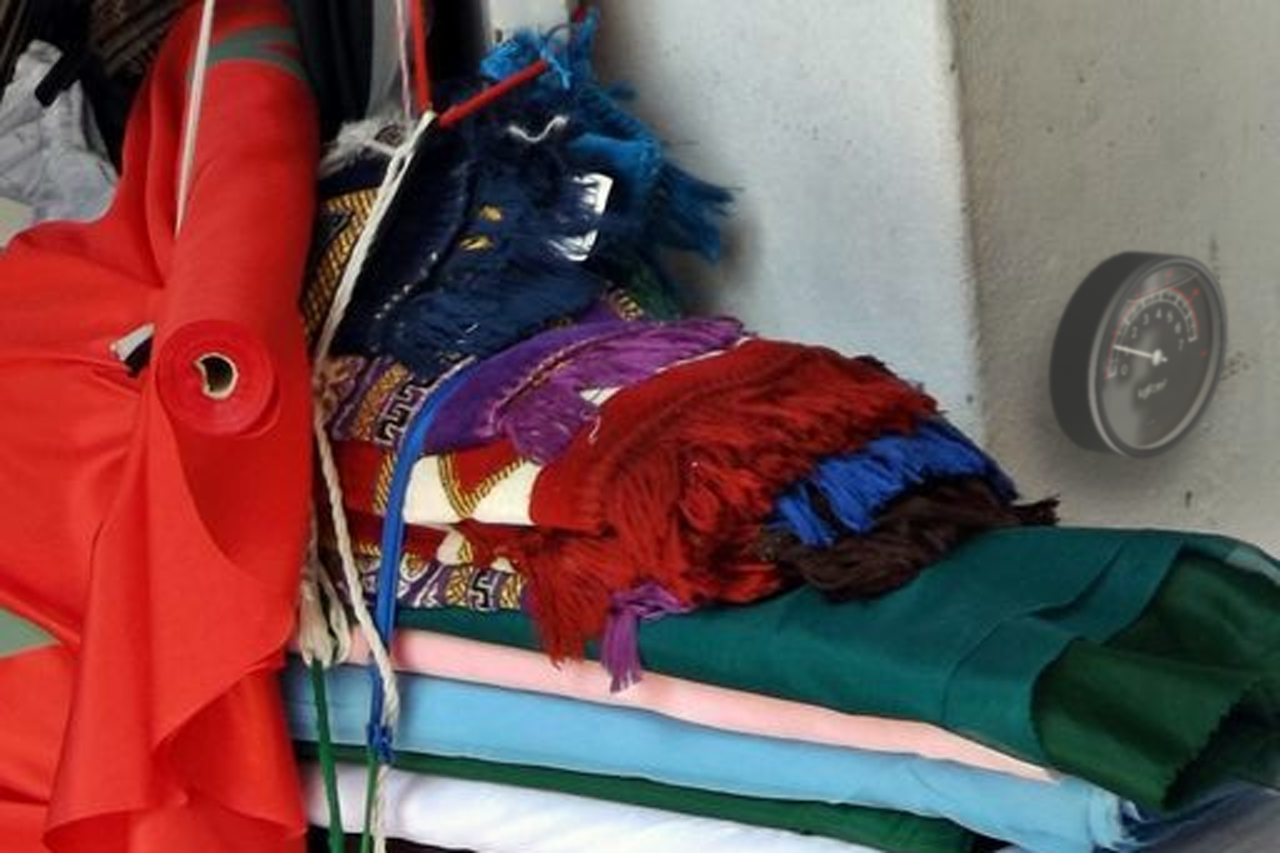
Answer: 1 kg/cm²
